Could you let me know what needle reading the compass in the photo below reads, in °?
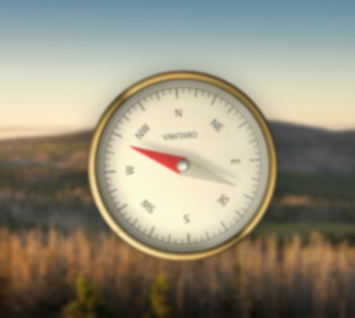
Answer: 295 °
